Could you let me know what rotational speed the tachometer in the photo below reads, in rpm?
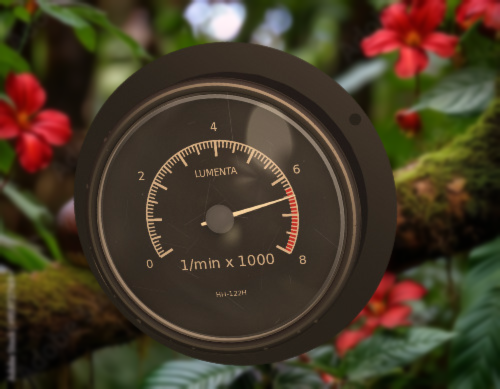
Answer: 6500 rpm
